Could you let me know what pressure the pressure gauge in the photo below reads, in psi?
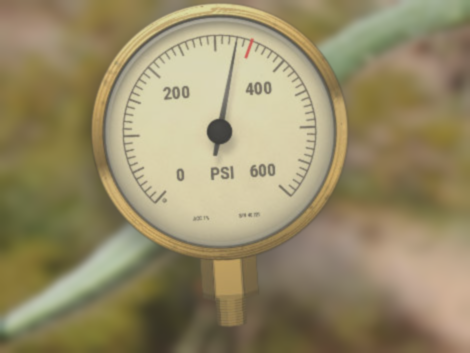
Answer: 330 psi
